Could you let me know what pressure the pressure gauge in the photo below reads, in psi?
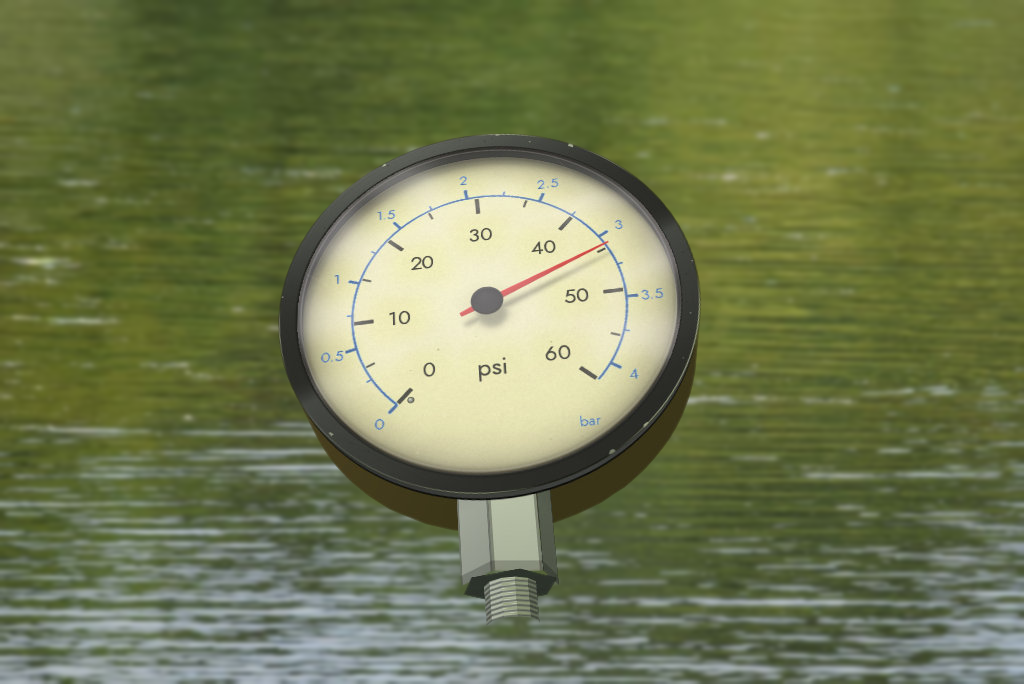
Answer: 45 psi
